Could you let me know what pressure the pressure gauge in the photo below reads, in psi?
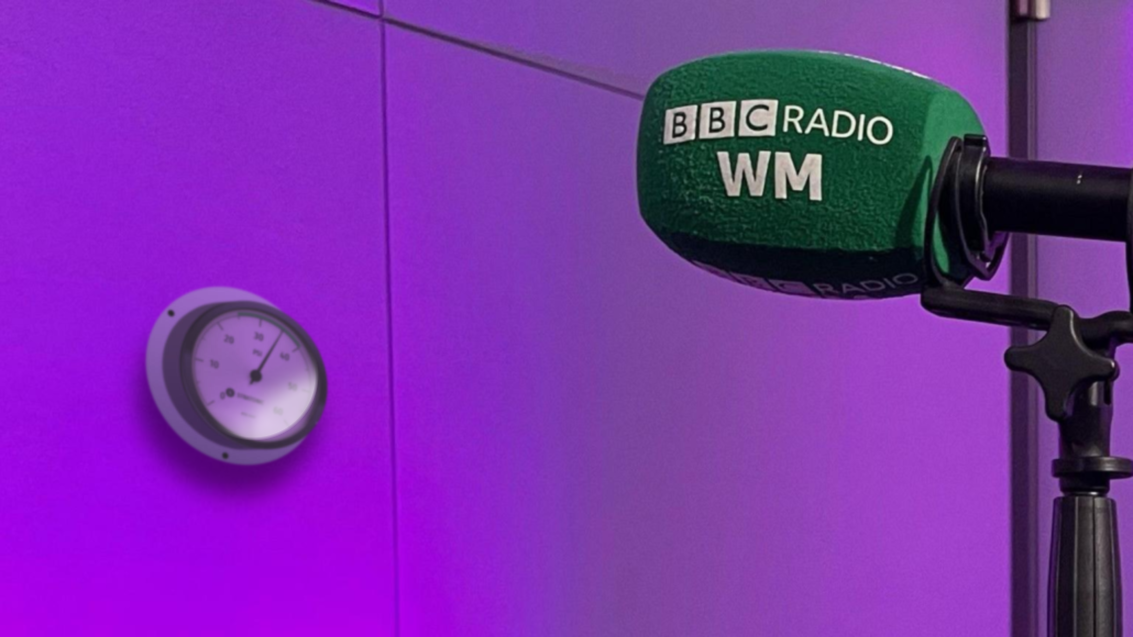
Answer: 35 psi
